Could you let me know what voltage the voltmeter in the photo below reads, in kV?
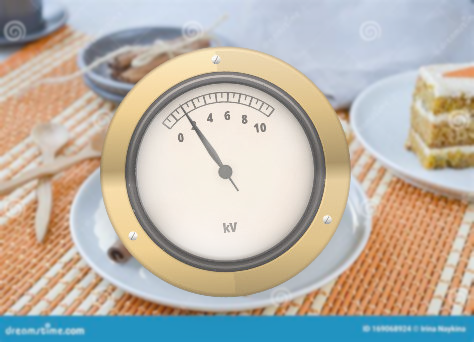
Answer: 2 kV
